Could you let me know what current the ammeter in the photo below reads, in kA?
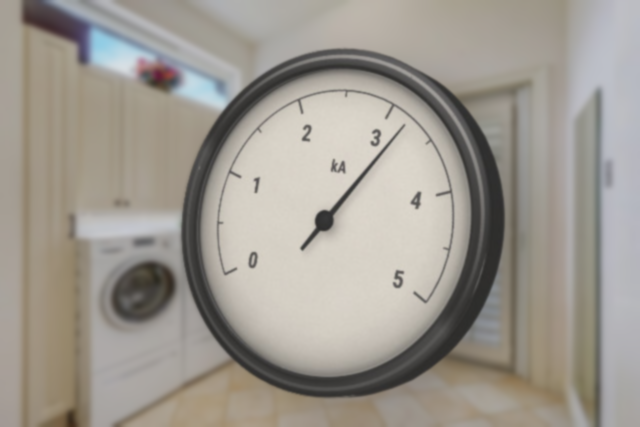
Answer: 3.25 kA
